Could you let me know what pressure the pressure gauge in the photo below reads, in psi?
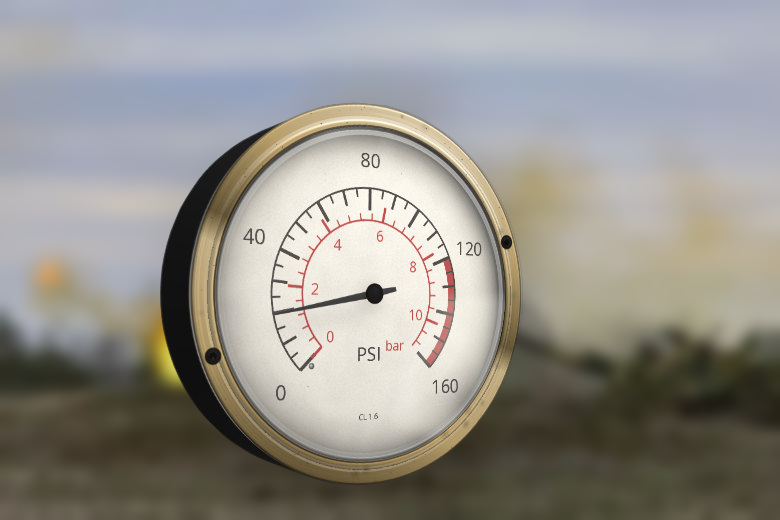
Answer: 20 psi
